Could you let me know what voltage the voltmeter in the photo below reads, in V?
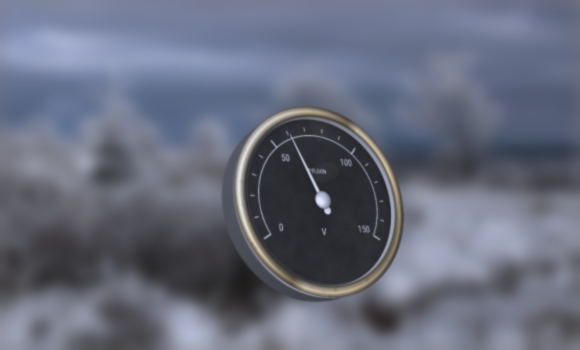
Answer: 60 V
